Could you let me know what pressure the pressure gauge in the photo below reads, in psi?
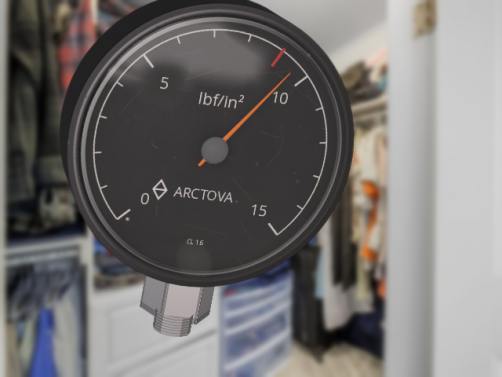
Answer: 9.5 psi
